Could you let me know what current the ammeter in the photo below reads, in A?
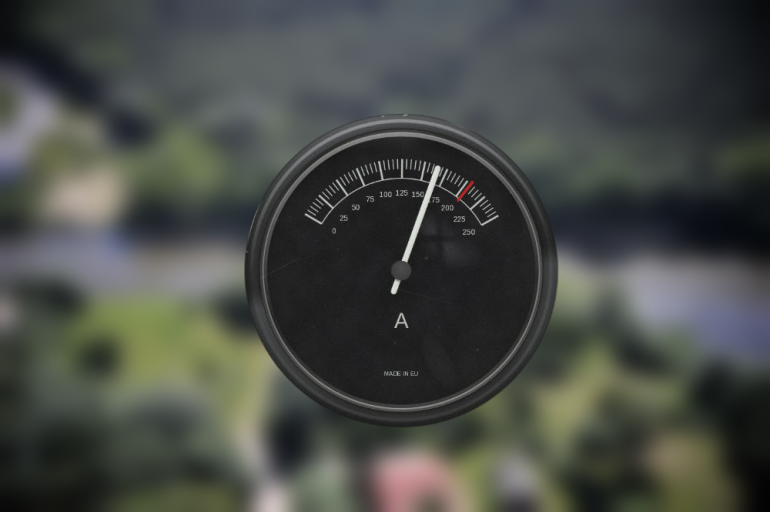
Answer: 165 A
